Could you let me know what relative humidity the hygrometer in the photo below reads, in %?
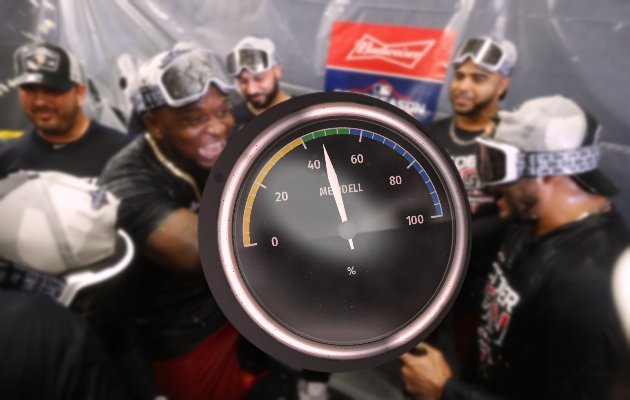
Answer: 46 %
